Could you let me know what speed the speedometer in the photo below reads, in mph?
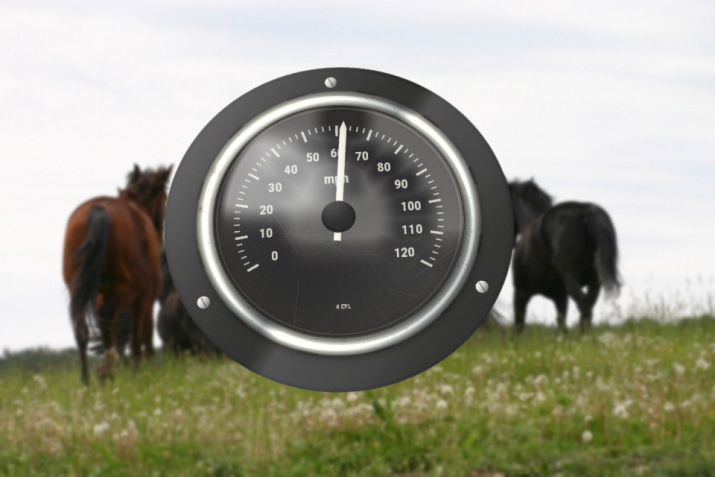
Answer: 62 mph
